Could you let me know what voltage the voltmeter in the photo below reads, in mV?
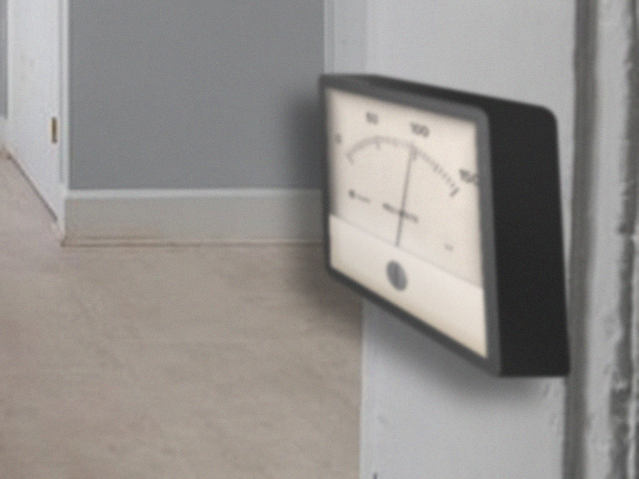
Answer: 100 mV
